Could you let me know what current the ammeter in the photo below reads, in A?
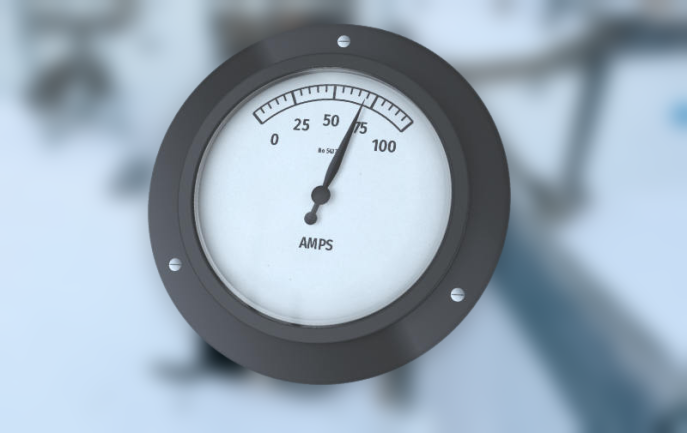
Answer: 70 A
